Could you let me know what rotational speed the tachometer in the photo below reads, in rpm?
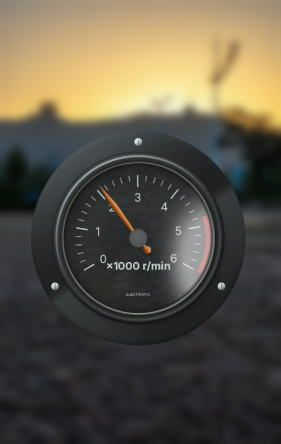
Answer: 2100 rpm
